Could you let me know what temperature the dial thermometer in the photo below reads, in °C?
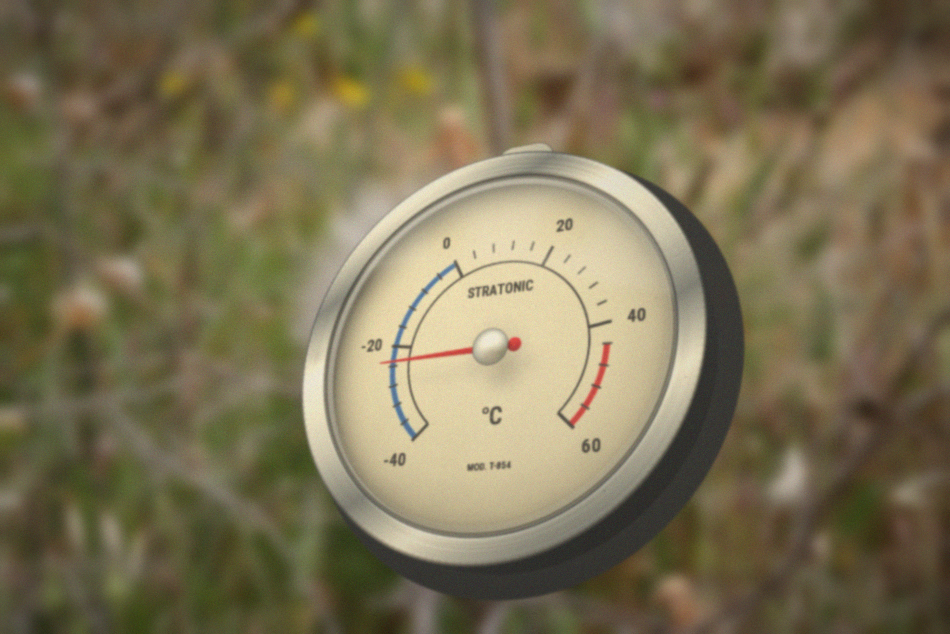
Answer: -24 °C
